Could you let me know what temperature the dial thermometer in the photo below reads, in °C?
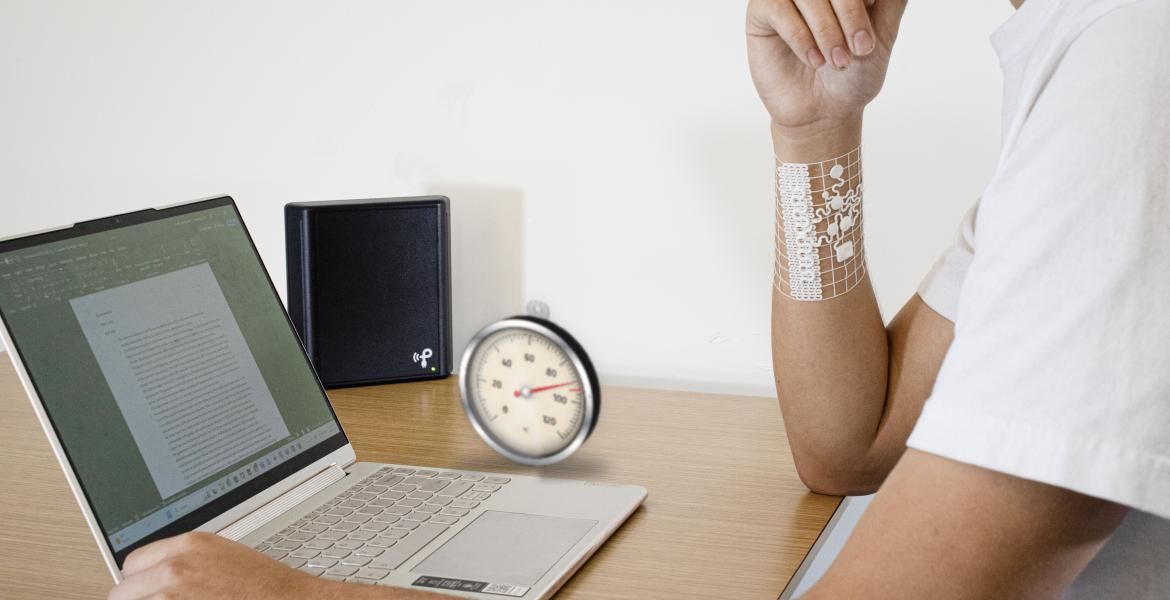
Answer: 90 °C
